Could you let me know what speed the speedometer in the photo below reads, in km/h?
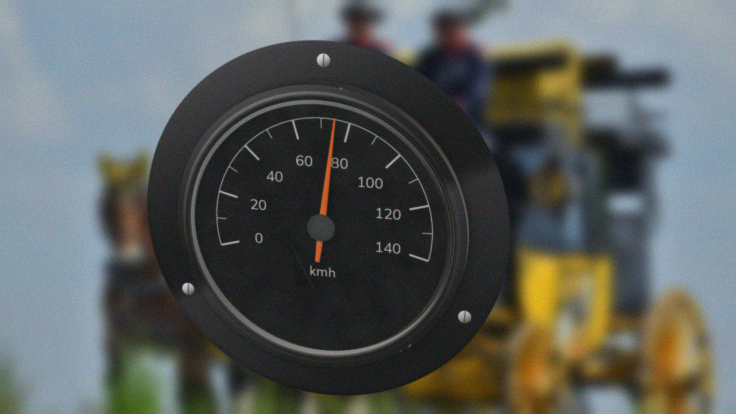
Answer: 75 km/h
